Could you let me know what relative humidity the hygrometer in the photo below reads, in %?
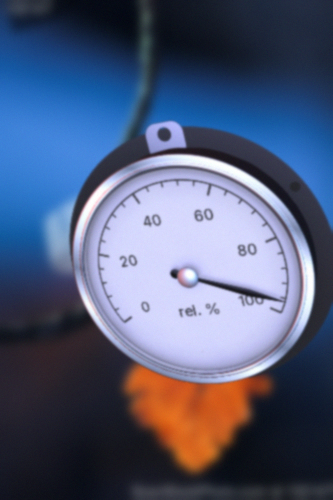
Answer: 96 %
